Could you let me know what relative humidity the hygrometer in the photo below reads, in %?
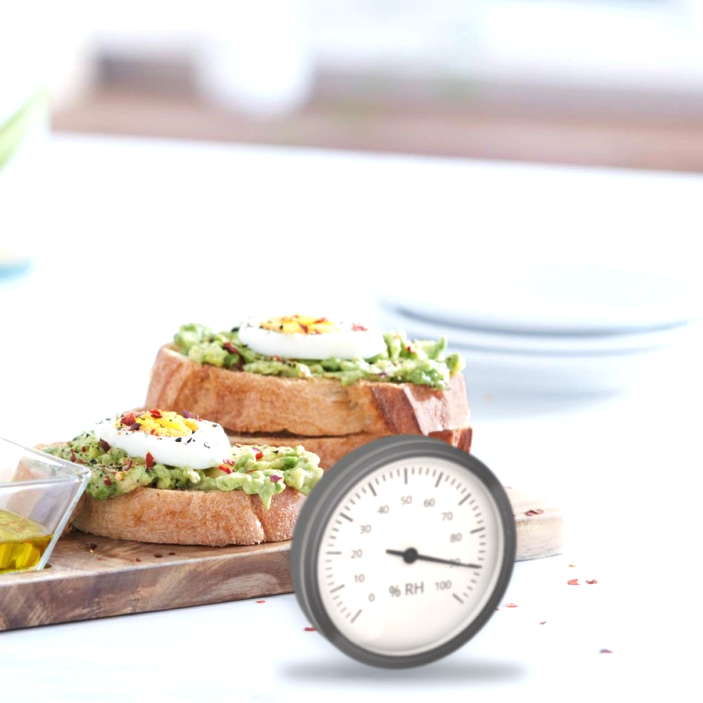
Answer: 90 %
